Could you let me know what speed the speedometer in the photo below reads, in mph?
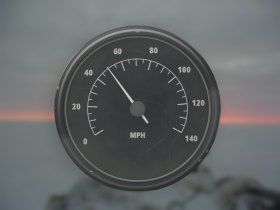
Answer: 50 mph
